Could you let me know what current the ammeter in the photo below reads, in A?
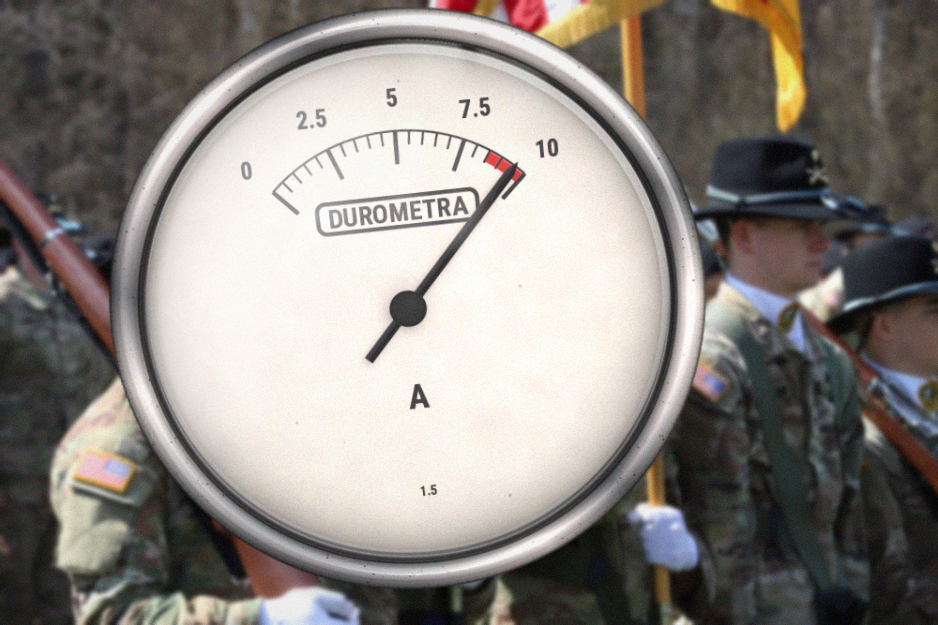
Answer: 9.5 A
